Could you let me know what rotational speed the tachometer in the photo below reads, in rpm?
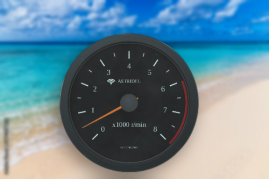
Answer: 500 rpm
